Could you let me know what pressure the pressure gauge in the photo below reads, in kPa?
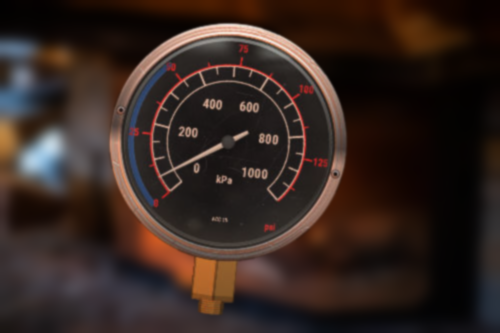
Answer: 50 kPa
